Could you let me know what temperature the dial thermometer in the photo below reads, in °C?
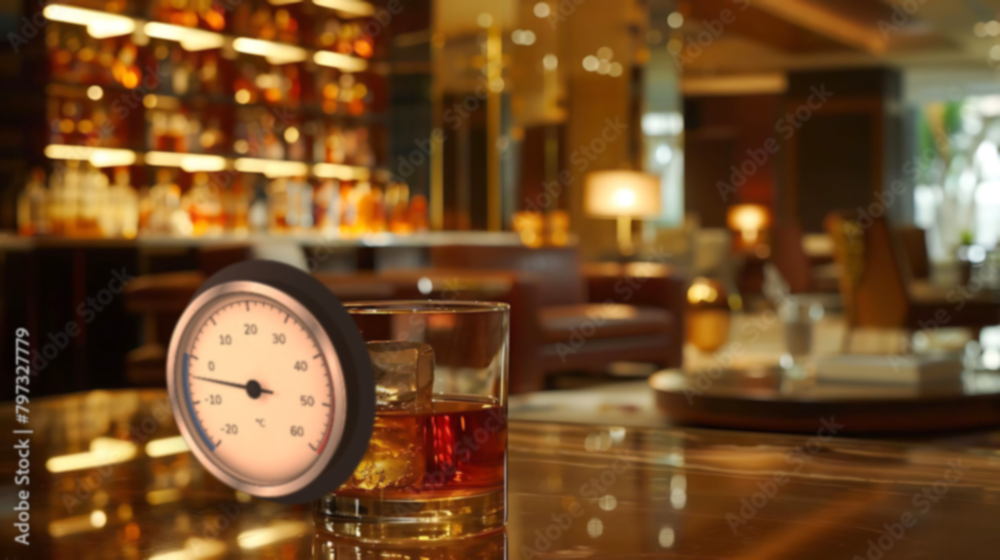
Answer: -4 °C
